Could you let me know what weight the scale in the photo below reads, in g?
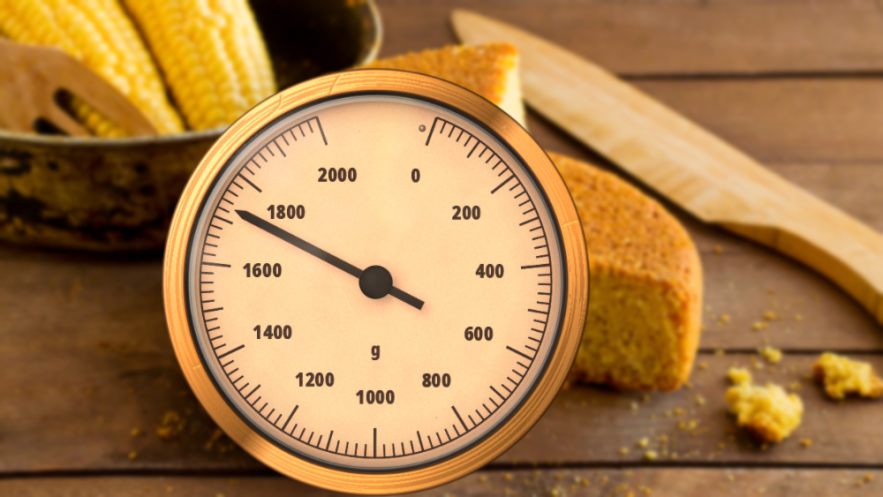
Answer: 1730 g
